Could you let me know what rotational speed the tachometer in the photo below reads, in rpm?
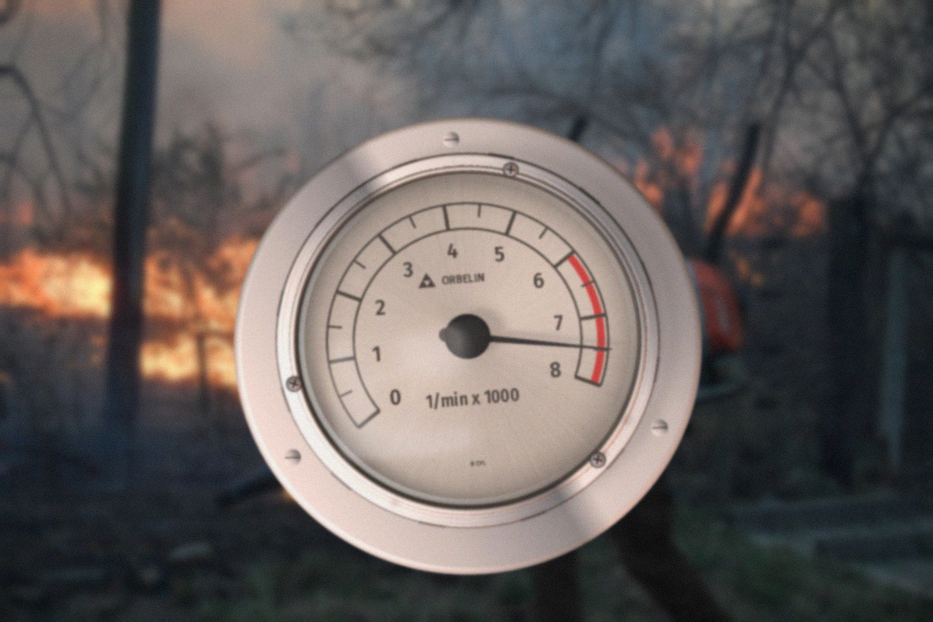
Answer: 7500 rpm
